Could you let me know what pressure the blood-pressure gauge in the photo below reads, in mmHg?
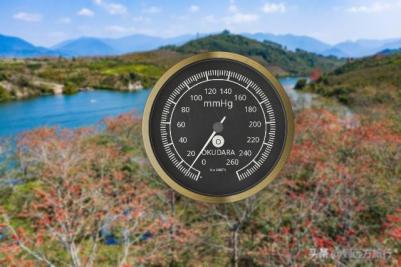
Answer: 10 mmHg
